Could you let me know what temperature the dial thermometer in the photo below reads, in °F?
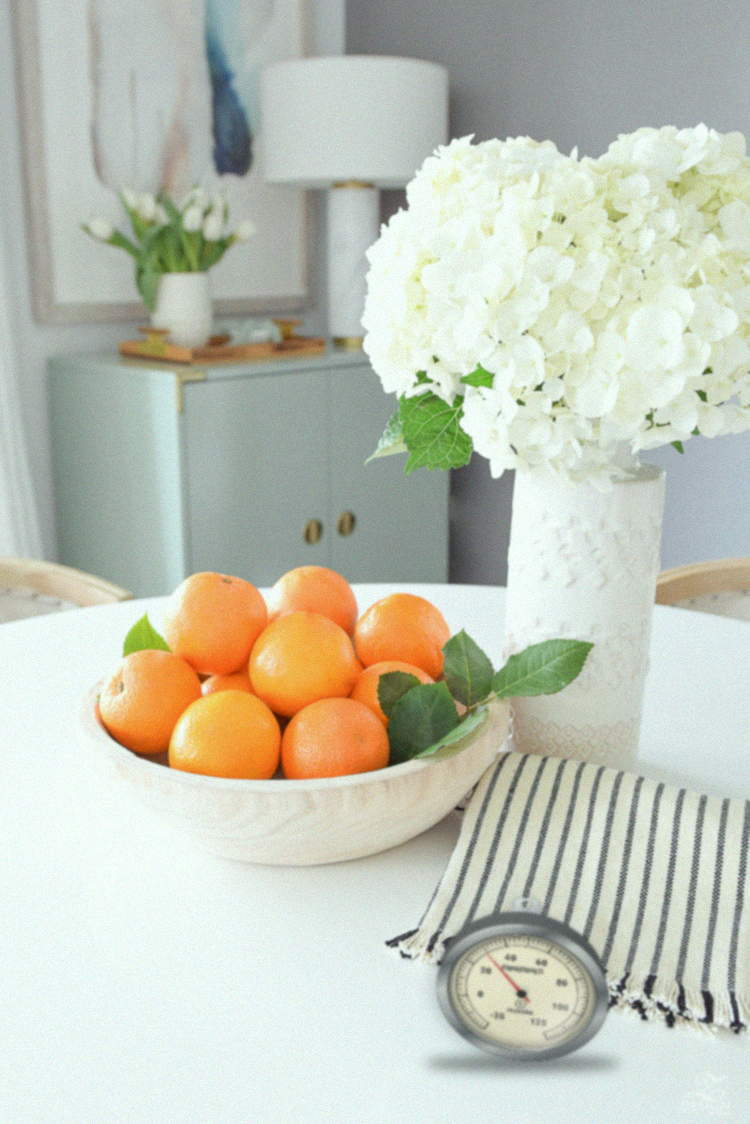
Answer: 30 °F
